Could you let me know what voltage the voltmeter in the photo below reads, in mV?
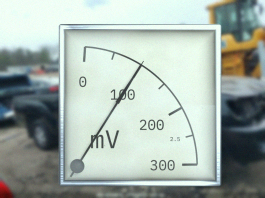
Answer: 100 mV
